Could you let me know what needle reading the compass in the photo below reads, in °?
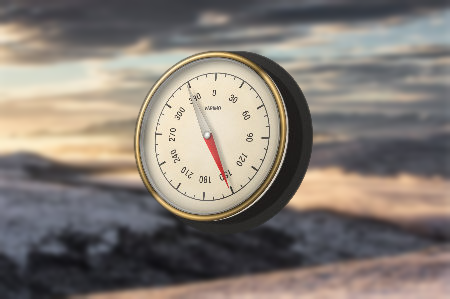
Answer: 150 °
